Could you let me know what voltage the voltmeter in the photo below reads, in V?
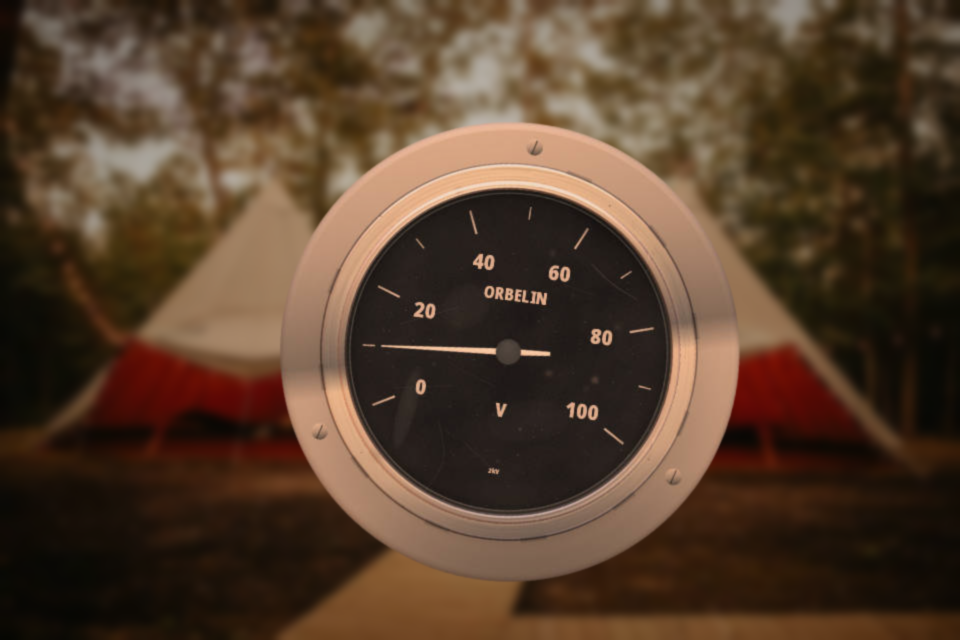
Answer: 10 V
